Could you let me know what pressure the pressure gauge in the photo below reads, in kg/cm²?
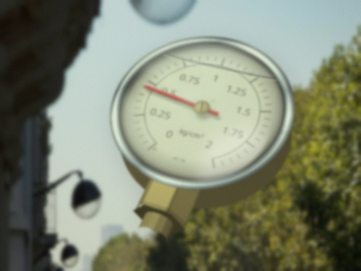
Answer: 0.45 kg/cm²
